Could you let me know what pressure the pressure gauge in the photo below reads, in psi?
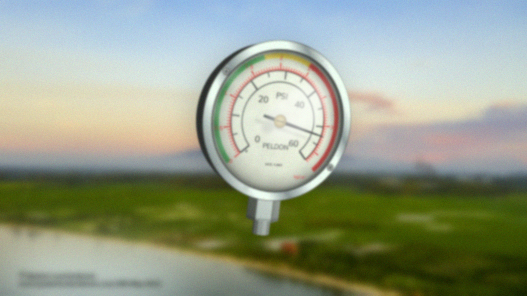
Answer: 52.5 psi
